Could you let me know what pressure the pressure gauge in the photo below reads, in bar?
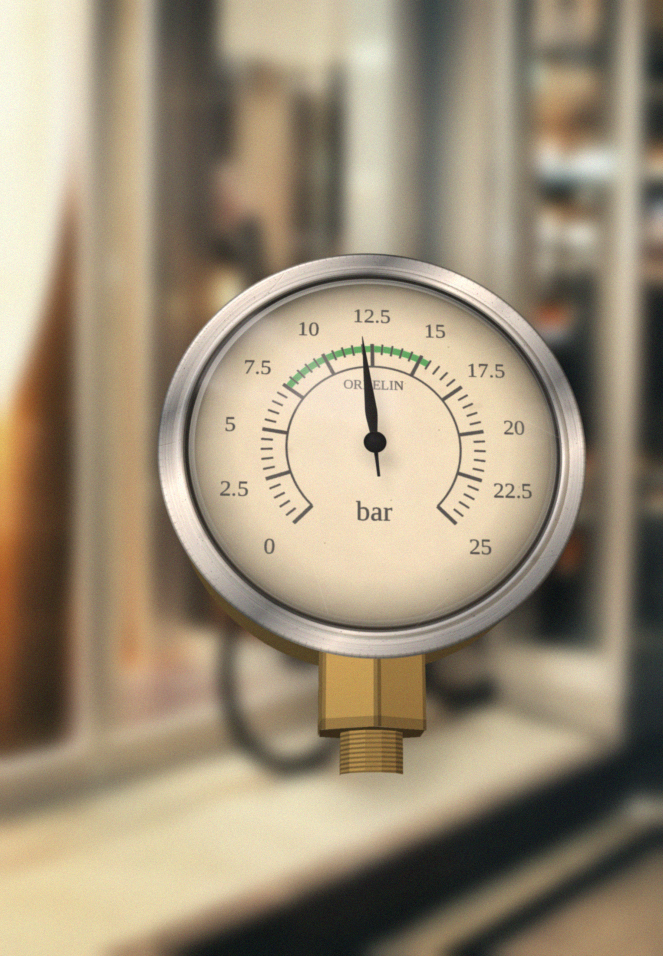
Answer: 12 bar
